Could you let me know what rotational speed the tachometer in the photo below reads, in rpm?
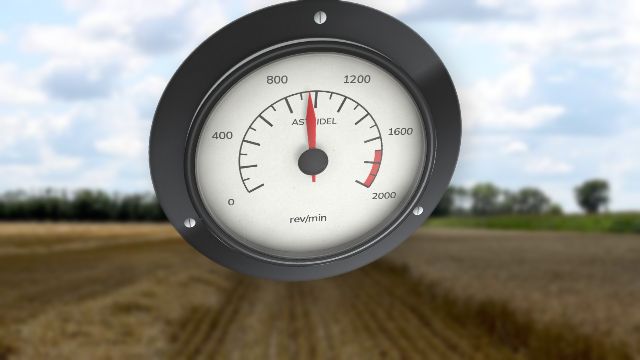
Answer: 950 rpm
